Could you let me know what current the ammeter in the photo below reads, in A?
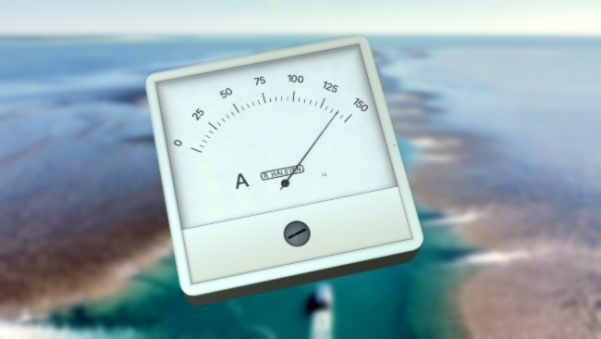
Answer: 140 A
